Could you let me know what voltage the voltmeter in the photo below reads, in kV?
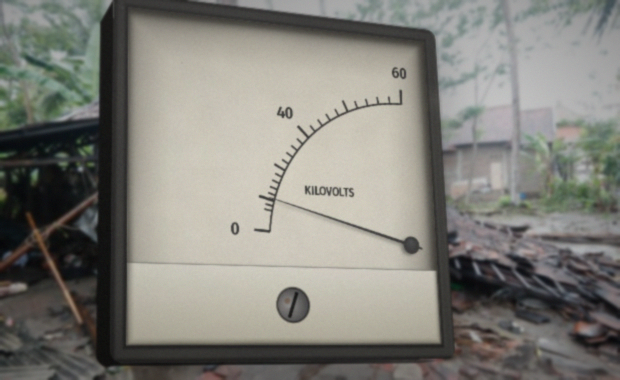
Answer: 20 kV
